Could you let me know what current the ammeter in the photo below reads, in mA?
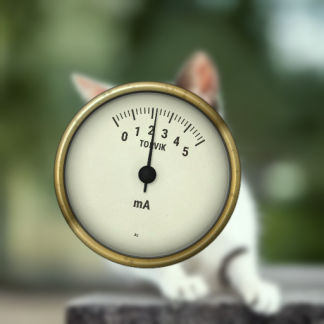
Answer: 2.2 mA
